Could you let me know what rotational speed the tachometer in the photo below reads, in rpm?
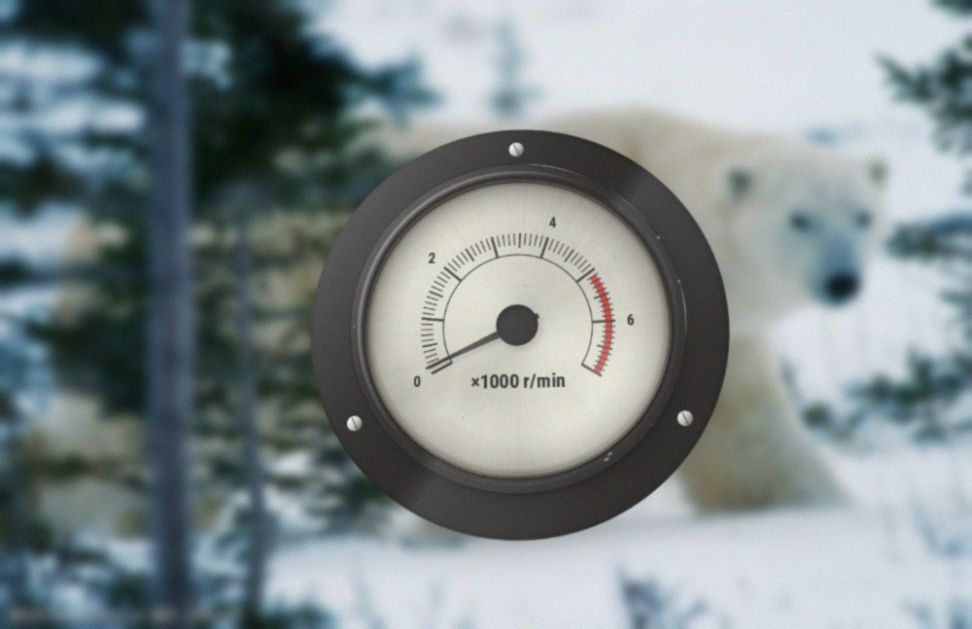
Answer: 100 rpm
